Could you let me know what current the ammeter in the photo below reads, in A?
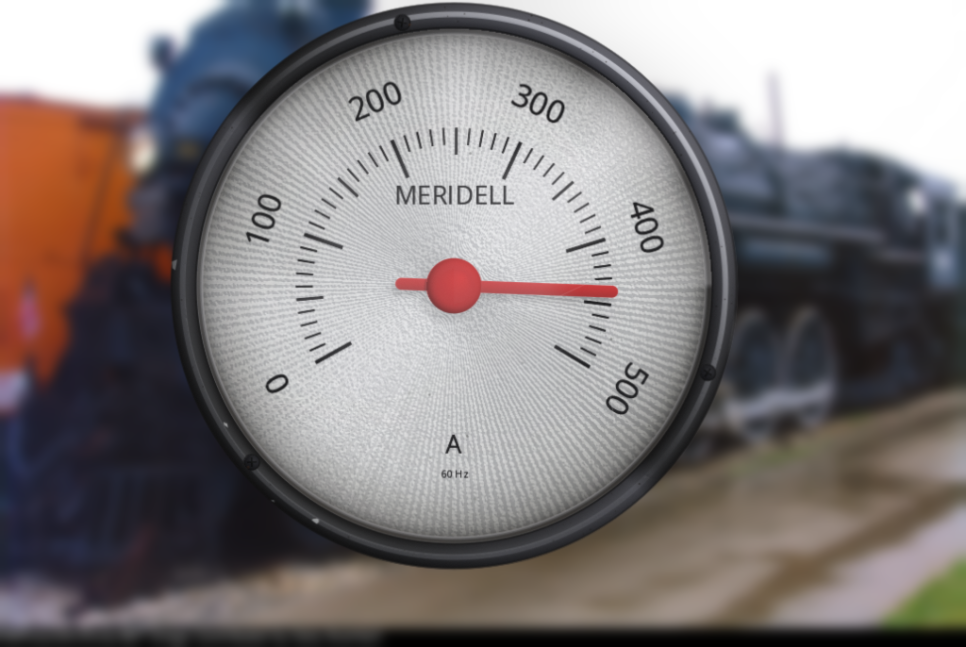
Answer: 440 A
